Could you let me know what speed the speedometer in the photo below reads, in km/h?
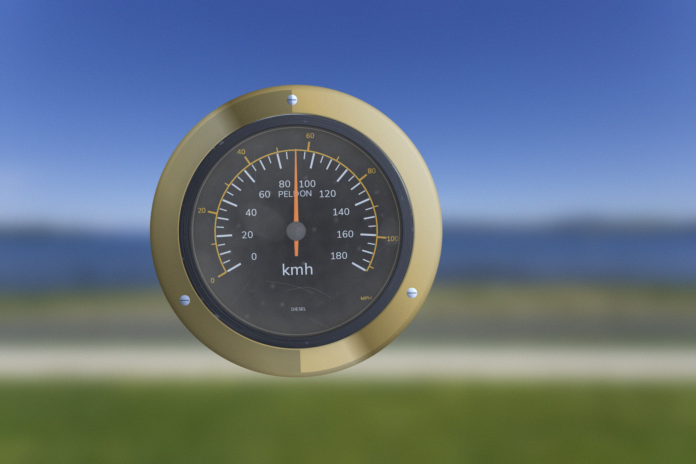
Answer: 90 km/h
